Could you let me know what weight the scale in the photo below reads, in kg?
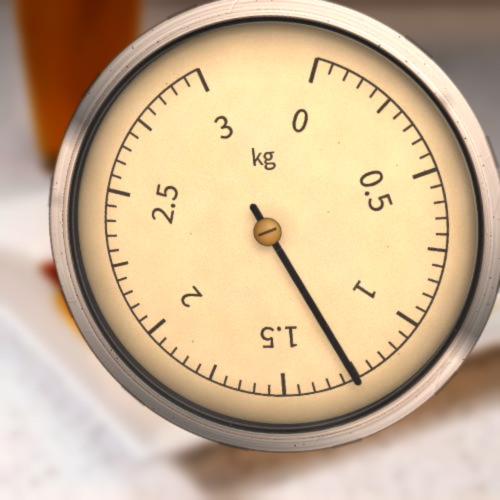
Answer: 1.25 kg
